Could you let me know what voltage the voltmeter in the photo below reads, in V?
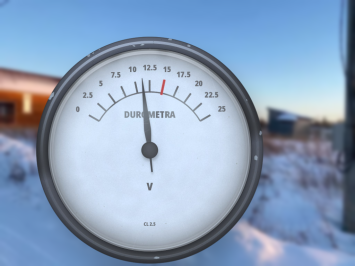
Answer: 11.25 V
